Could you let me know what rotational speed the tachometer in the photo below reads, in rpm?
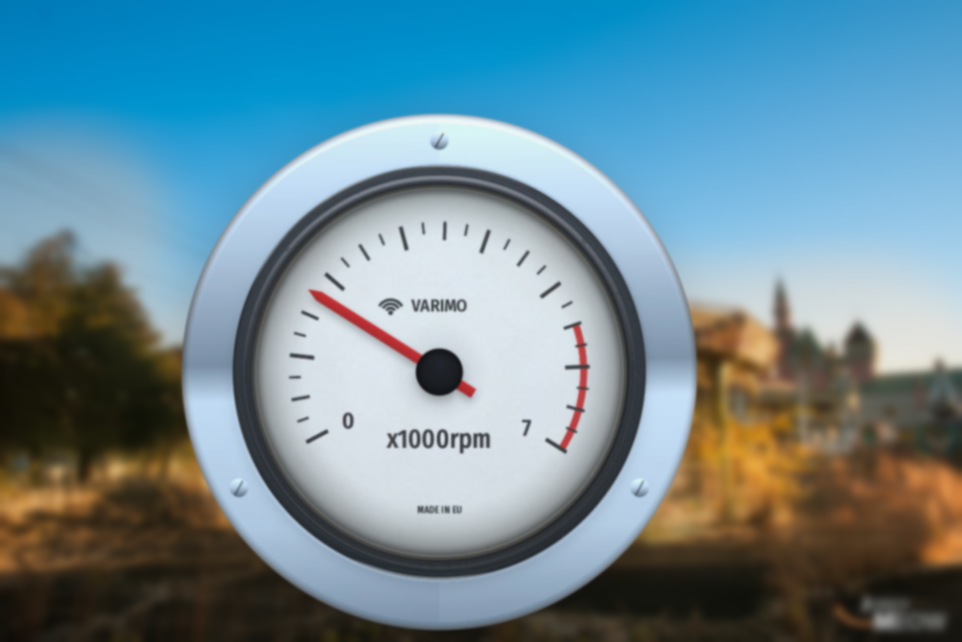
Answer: 1750 rpm
